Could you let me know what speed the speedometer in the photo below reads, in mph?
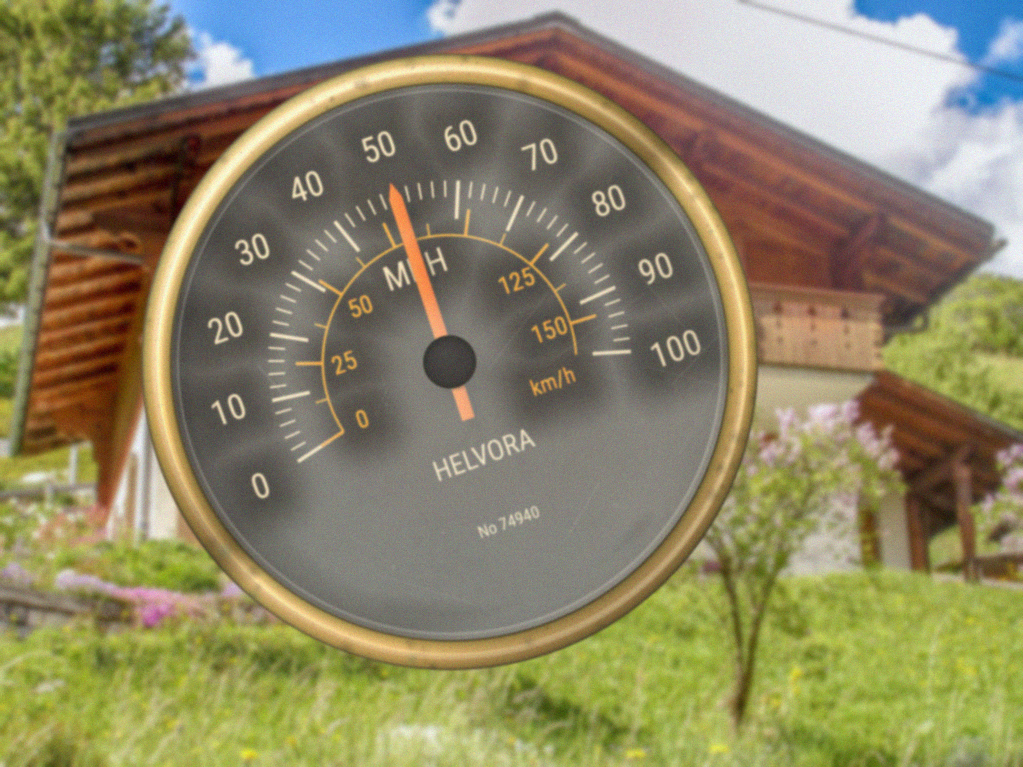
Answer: 50 mph
